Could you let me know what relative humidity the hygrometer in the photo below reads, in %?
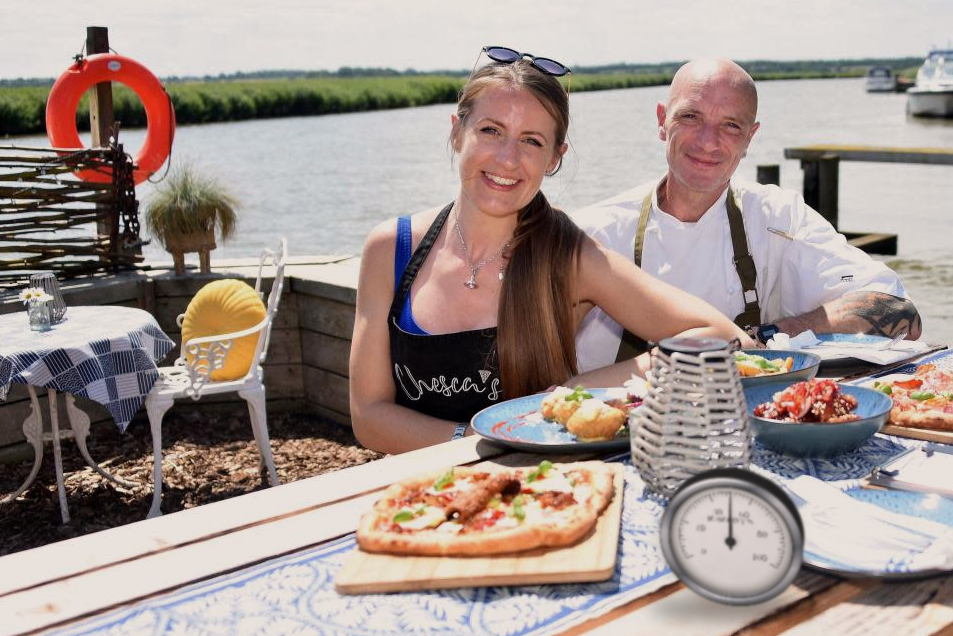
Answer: 50 %
